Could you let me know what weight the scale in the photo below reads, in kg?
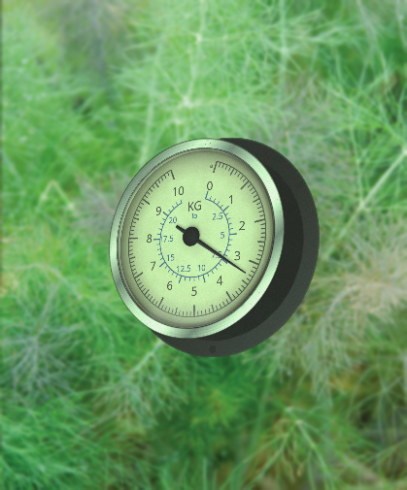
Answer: 3.3 kg
